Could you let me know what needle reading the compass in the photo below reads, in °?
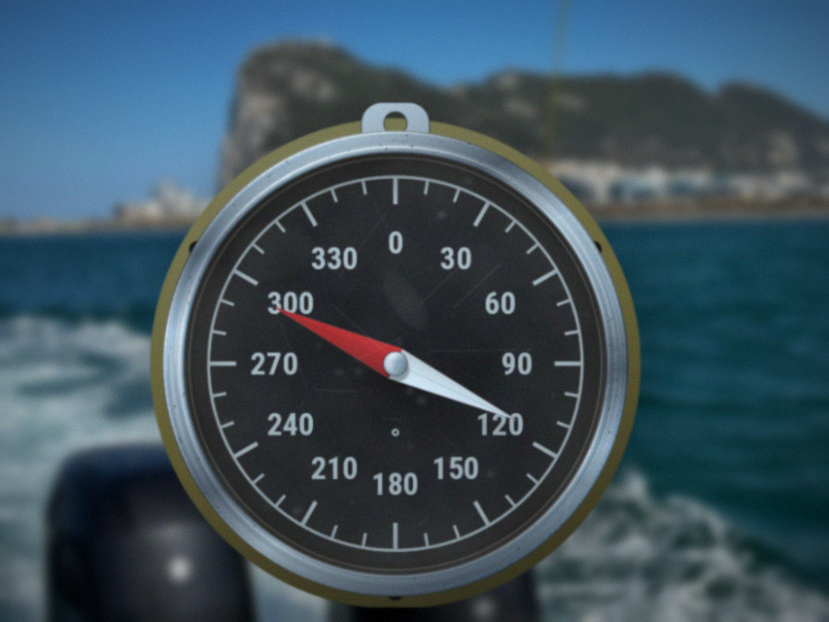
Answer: 295 °
